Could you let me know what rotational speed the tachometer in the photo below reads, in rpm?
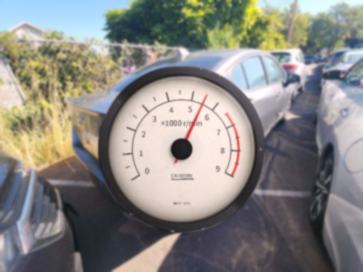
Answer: 5500 rpm
